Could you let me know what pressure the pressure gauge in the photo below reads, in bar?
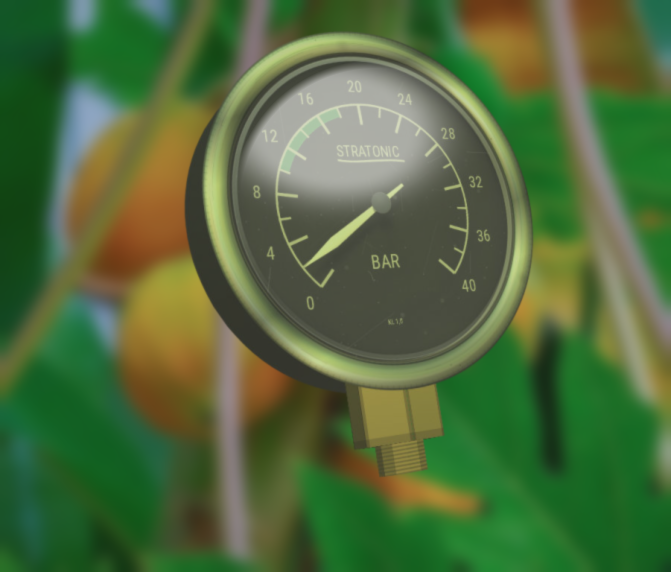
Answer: 2 bar
